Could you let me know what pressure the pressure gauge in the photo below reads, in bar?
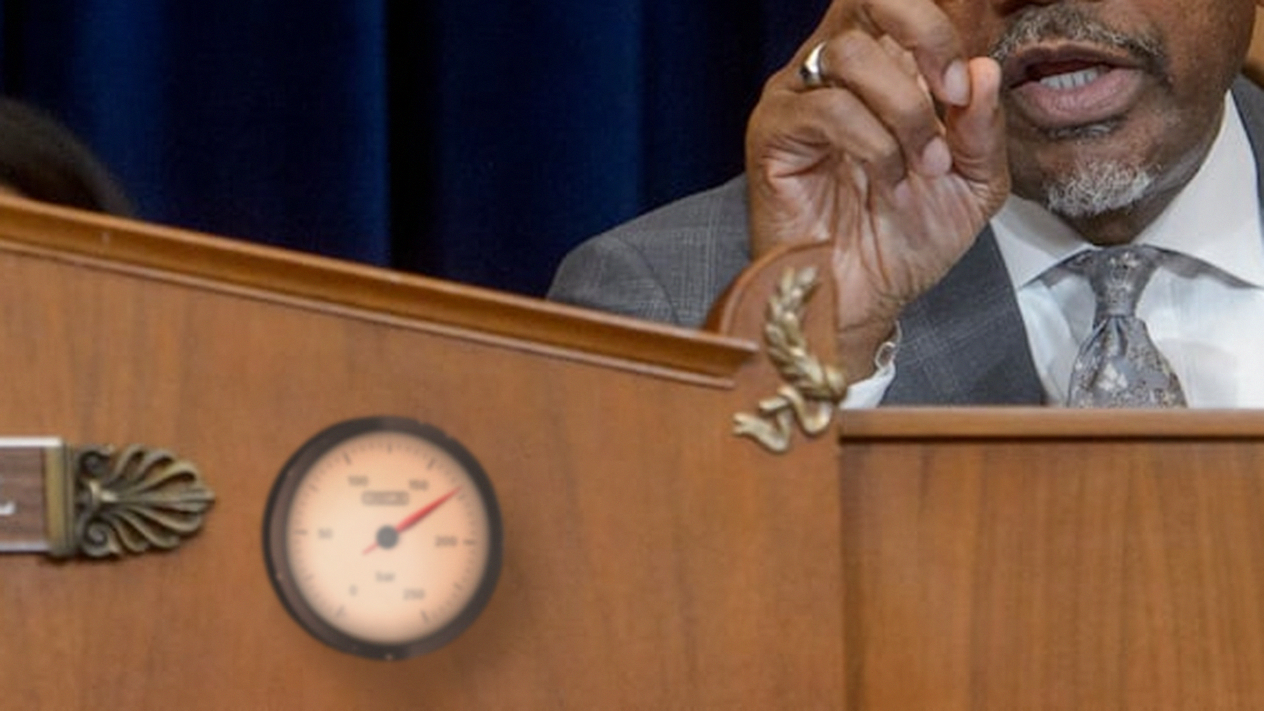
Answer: 170 bar
